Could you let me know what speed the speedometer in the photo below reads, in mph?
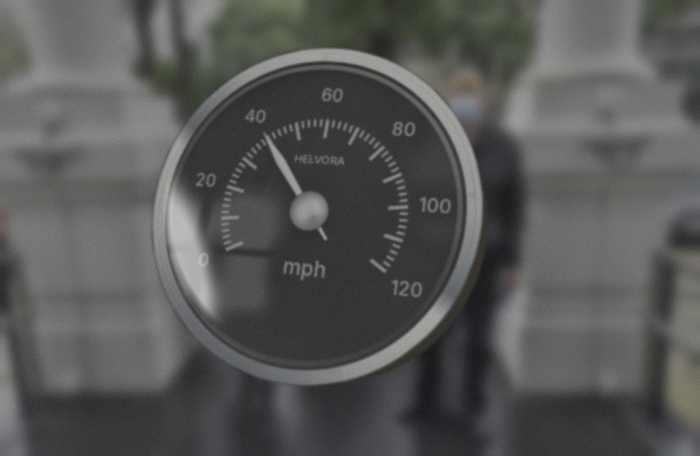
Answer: 40 mph
